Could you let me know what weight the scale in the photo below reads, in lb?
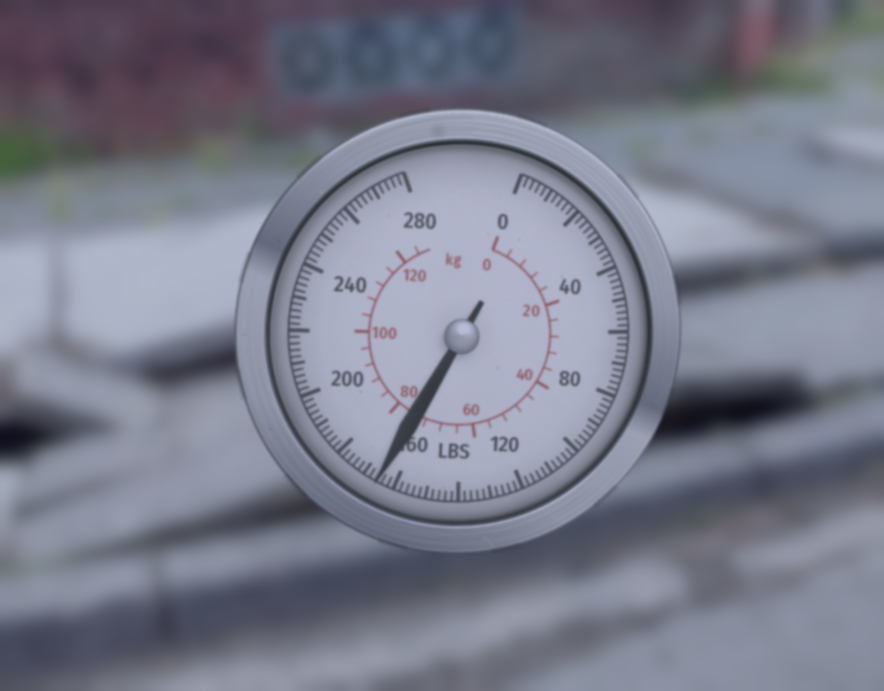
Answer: 166 lb
